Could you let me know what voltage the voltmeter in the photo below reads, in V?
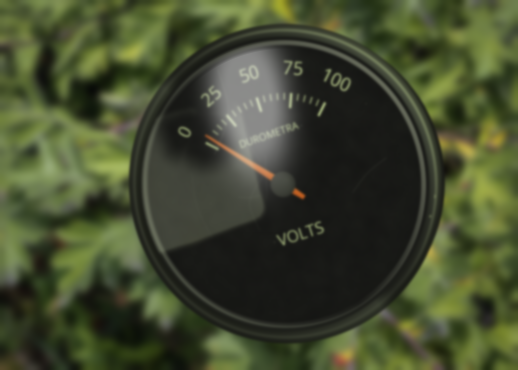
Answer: 5 V
